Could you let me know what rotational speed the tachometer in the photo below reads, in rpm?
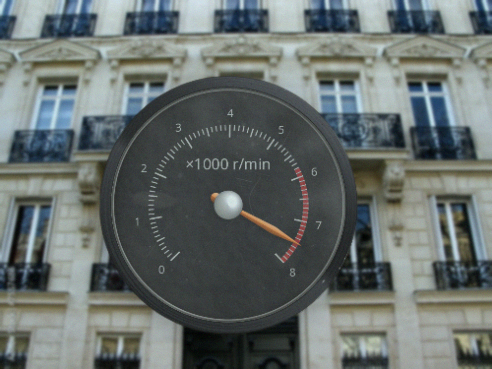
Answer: 7500 rpm
